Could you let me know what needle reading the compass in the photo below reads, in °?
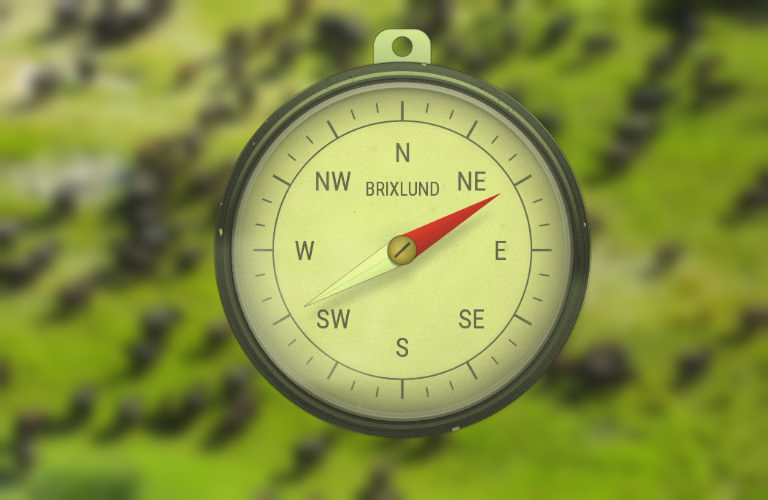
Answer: 60 °
